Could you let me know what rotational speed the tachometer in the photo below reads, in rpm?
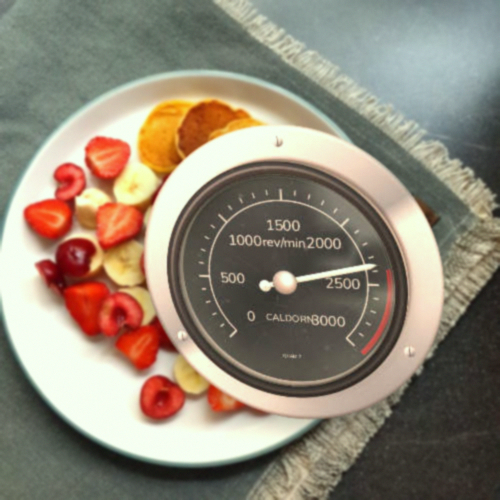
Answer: 2350 rpm
